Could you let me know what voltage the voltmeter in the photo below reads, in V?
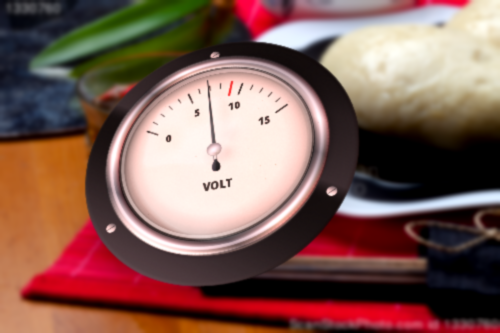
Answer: 7 V
